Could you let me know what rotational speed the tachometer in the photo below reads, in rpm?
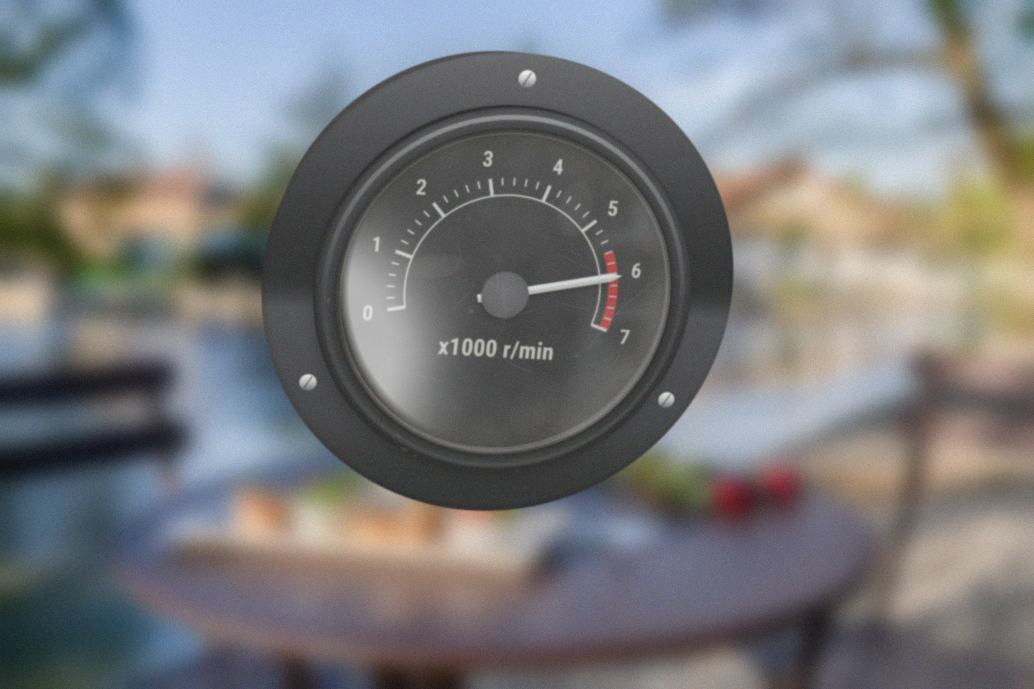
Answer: 6000 rpm
